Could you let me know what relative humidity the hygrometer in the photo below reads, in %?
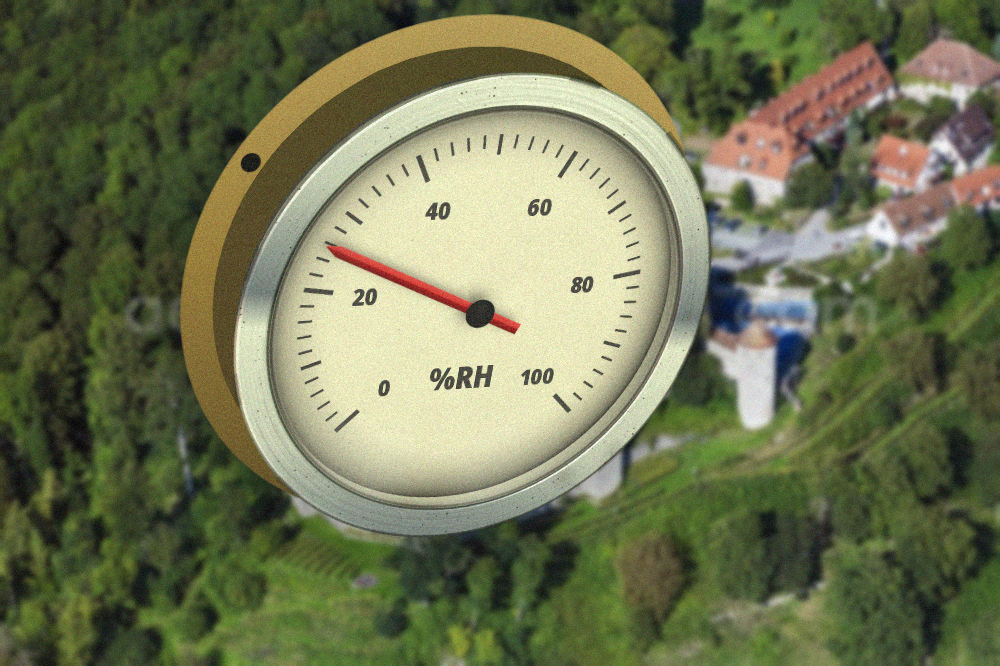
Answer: 26 %
